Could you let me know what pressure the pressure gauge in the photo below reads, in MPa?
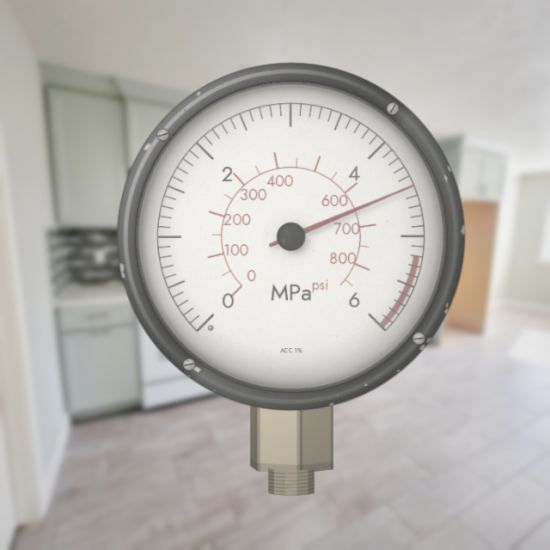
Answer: 4.5 MPa
